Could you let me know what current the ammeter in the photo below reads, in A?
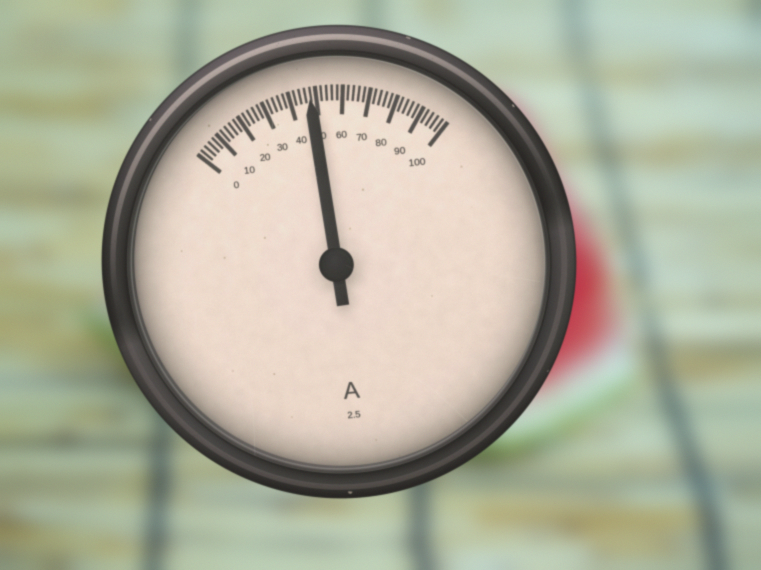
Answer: 48 A
